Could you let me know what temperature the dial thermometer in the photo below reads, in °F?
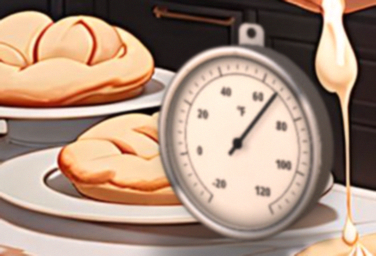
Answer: 68 °F
